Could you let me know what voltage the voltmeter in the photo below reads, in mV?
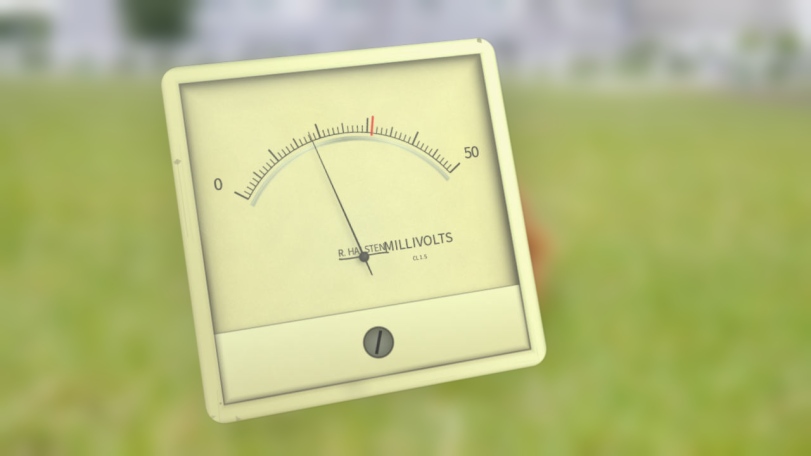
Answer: 18 mV
